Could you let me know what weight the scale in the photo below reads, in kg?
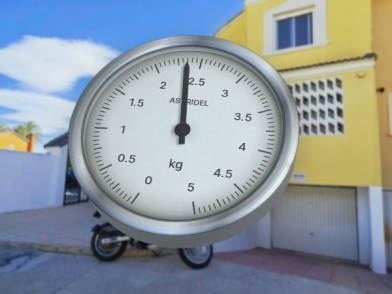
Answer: 2.35 kg
